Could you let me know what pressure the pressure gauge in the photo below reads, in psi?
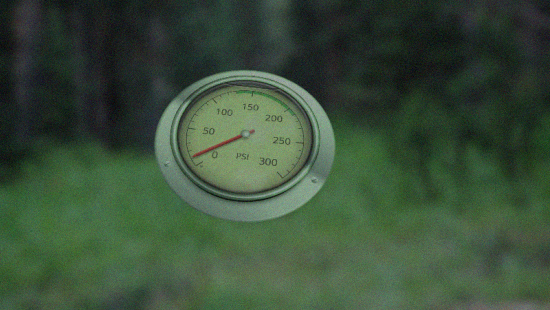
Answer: 10 psi
